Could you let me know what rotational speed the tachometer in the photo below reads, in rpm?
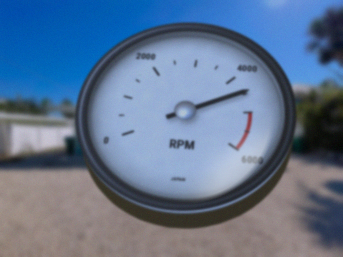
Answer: 4500 rpm
